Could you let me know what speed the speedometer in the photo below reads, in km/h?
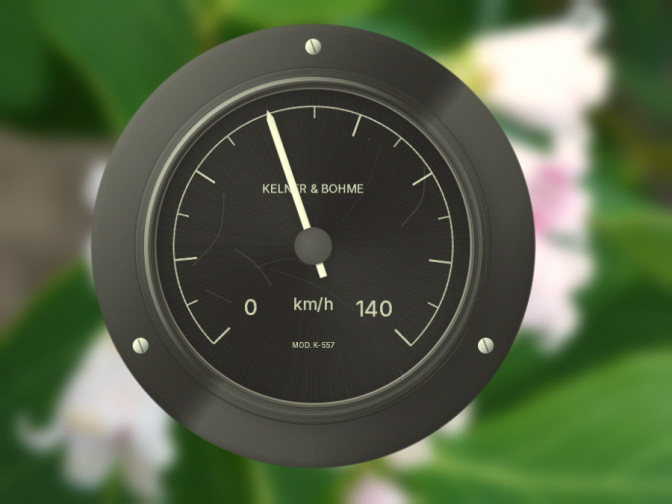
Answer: 60 km/h
